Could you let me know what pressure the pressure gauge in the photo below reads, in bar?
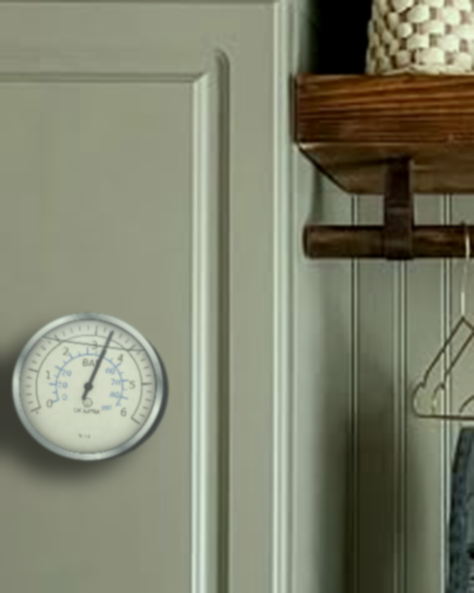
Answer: 3.4 bar
